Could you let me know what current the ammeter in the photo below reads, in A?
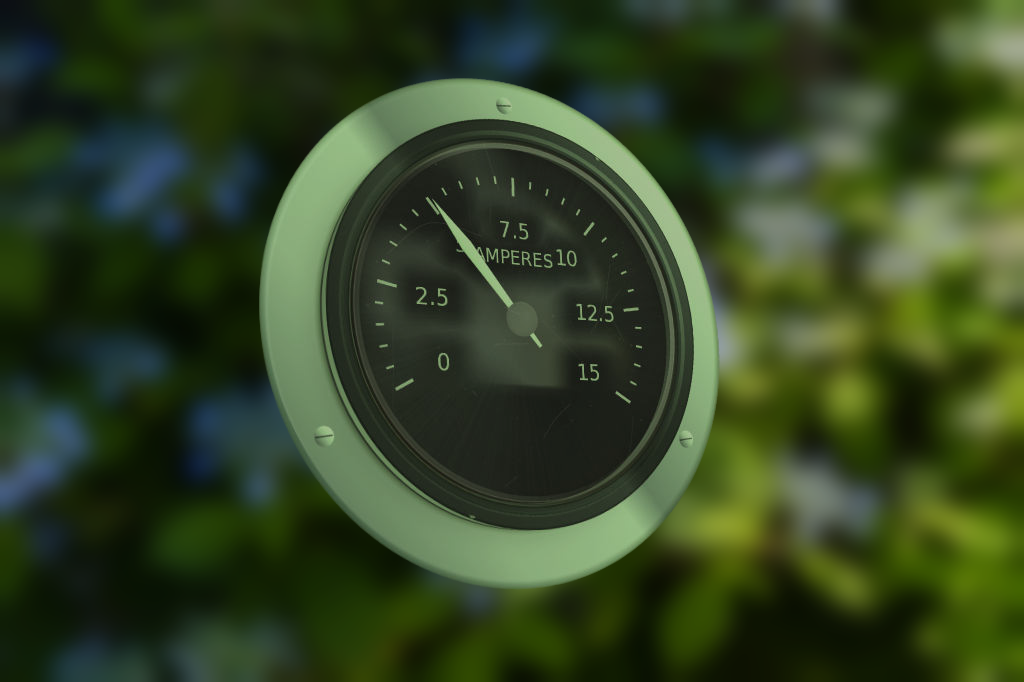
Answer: 5 A
